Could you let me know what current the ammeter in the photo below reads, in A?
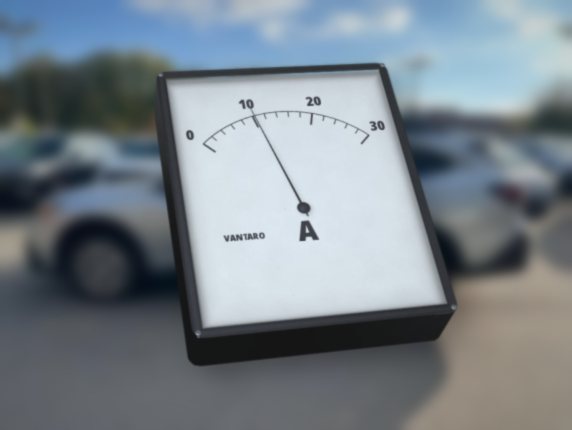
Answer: 10 A
